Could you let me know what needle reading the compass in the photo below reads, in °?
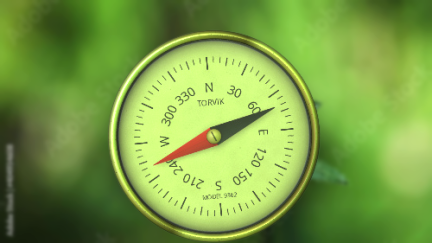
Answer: 250 °
